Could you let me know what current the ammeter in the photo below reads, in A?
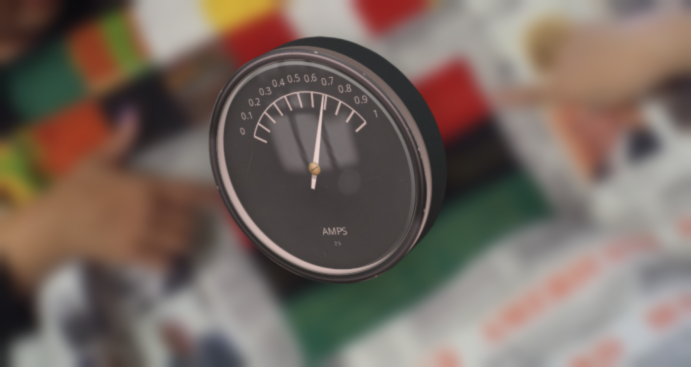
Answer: 0.7 A
